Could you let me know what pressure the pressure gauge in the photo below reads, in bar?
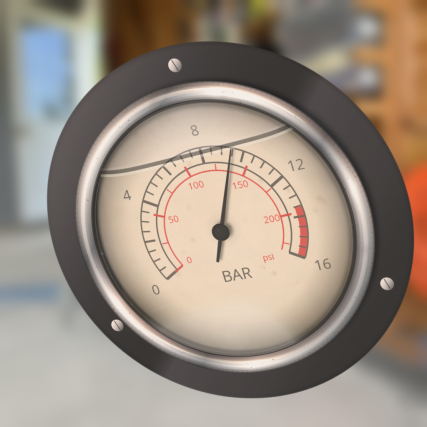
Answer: 9.5 bar
